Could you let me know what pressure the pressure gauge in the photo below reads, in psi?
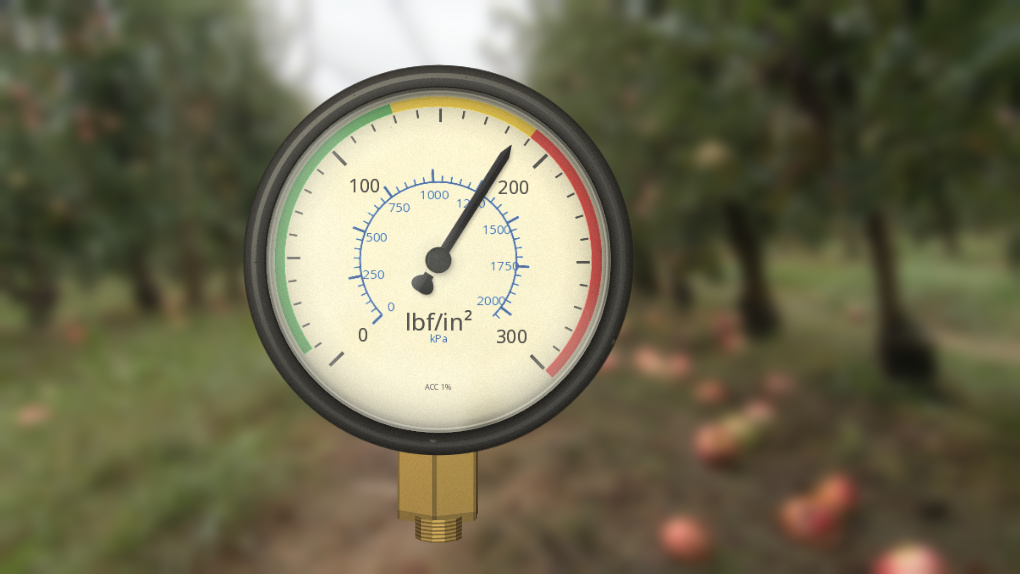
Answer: 185 psi
